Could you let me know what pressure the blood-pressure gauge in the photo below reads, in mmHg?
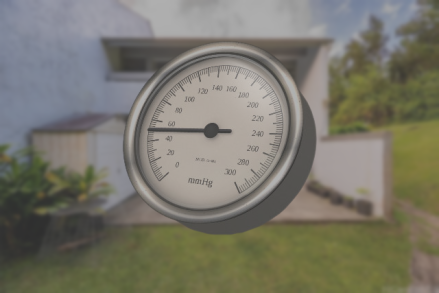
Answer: 50 mmHg
